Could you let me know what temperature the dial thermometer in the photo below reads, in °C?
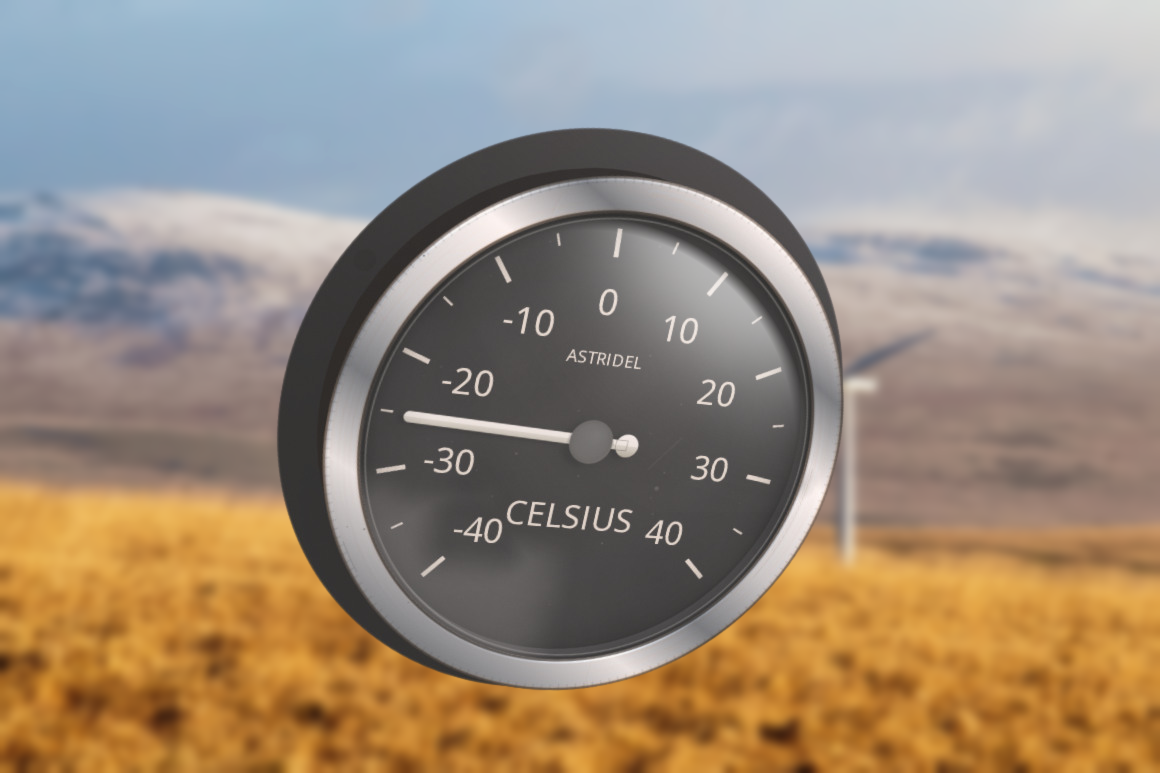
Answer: -25 °C
